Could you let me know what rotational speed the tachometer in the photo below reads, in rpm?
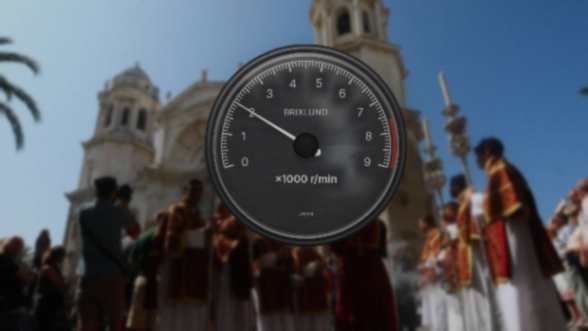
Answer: 2000 rpm
